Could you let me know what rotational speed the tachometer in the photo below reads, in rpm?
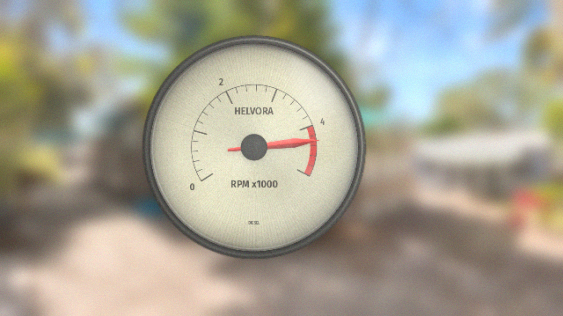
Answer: 4300 rpm
